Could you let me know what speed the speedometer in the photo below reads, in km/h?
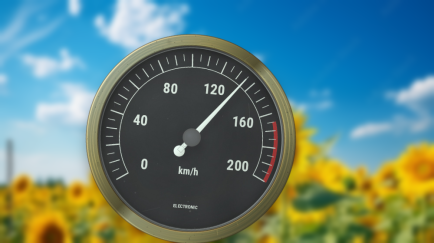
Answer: 135 km/h
